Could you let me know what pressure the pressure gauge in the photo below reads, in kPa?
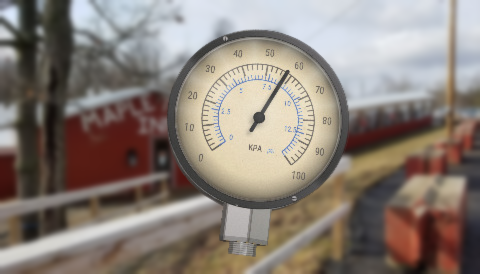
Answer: 58 kPa
